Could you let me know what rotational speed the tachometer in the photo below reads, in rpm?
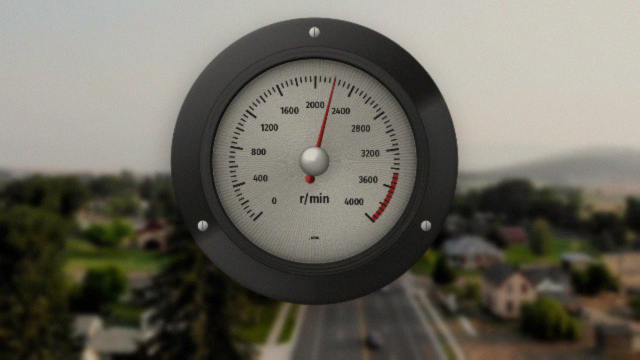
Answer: 2200 rpm
